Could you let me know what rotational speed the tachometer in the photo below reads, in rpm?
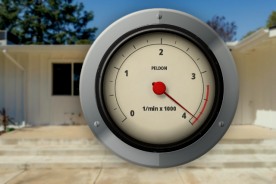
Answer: 3875 rpm
